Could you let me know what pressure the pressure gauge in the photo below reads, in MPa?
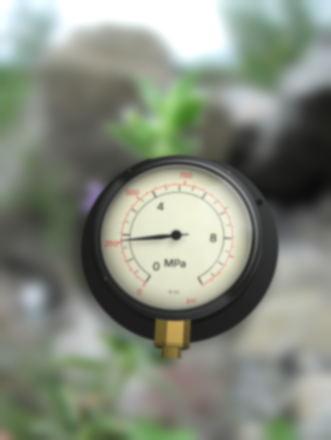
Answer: 1.75 MPa
